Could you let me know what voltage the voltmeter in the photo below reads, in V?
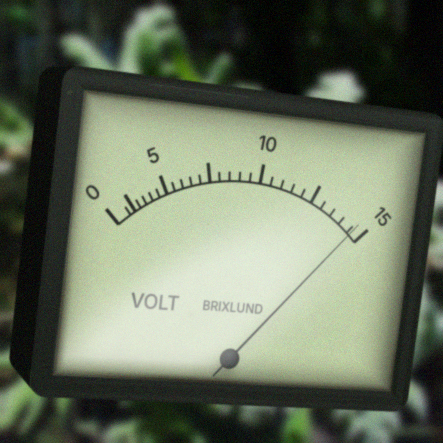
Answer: 14.5 V
